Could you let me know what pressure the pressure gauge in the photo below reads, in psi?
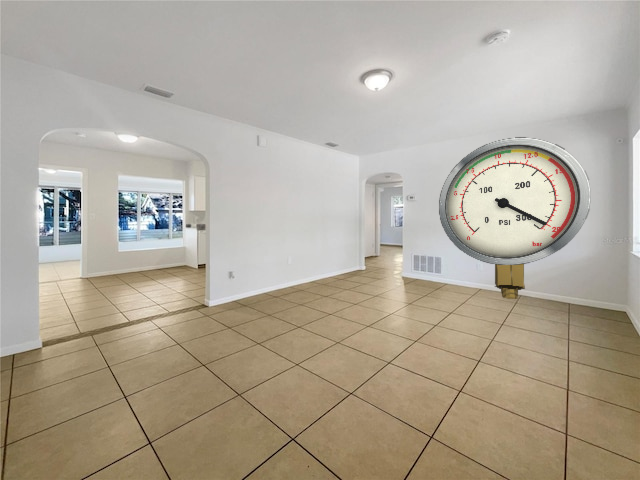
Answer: 290 psi
